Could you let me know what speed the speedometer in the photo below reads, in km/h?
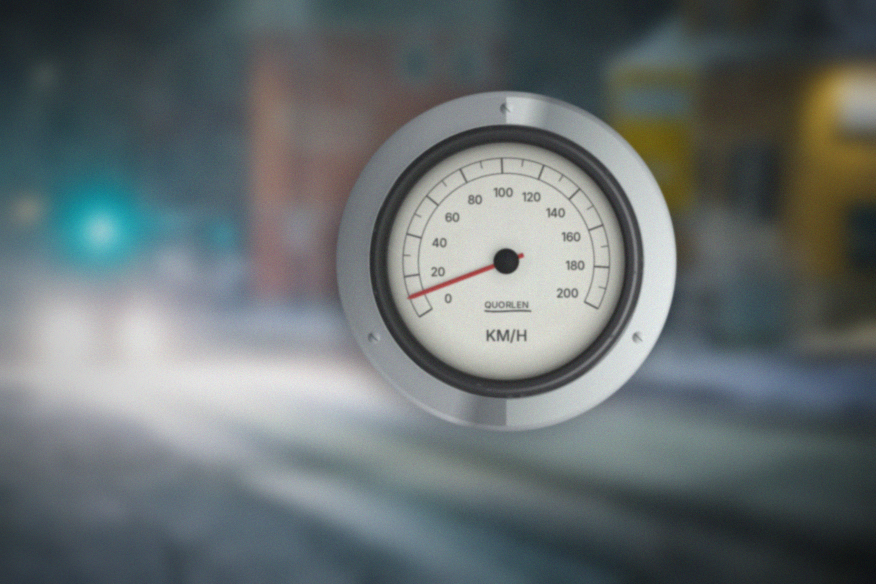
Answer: 10 km/h
